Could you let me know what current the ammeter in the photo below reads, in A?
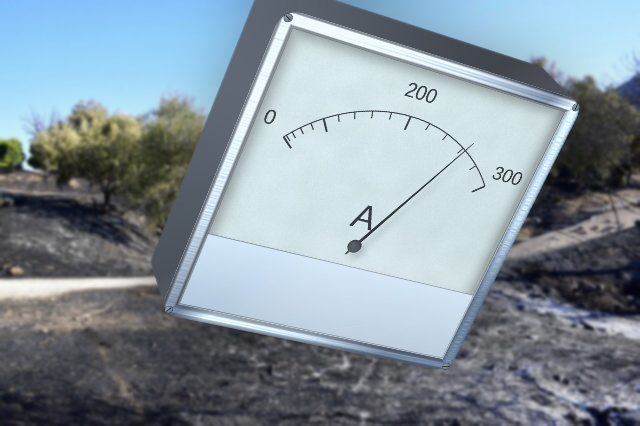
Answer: 260 A
